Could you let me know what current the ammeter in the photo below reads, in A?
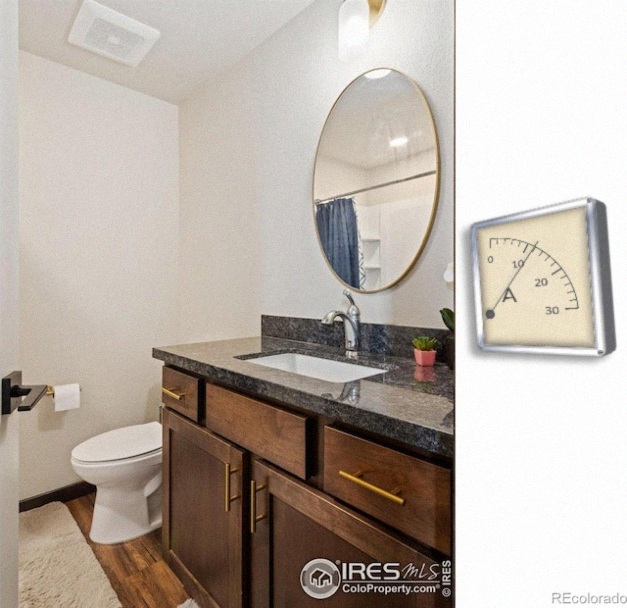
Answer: 12 A
